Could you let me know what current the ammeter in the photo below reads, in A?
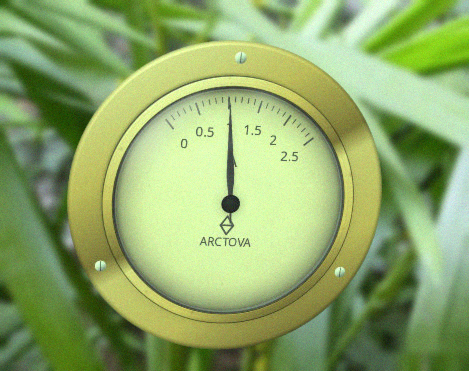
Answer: 1 A
